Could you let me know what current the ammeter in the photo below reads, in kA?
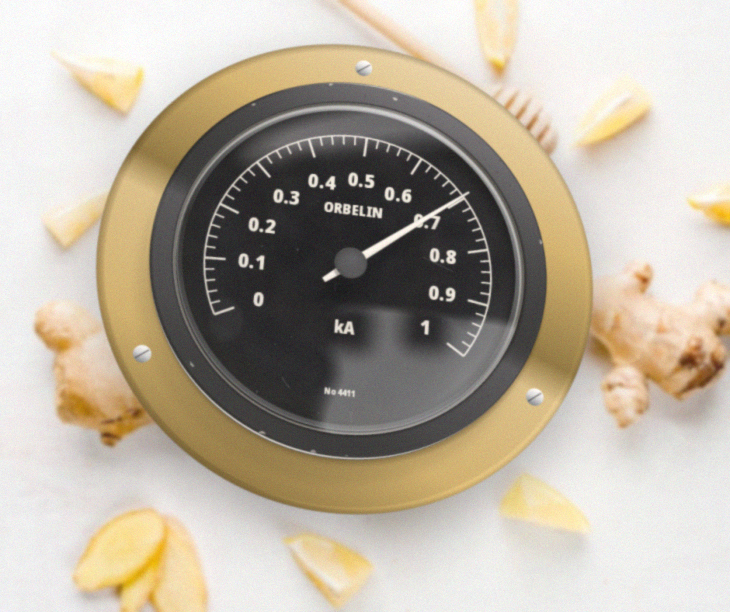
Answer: 0.7 kA
